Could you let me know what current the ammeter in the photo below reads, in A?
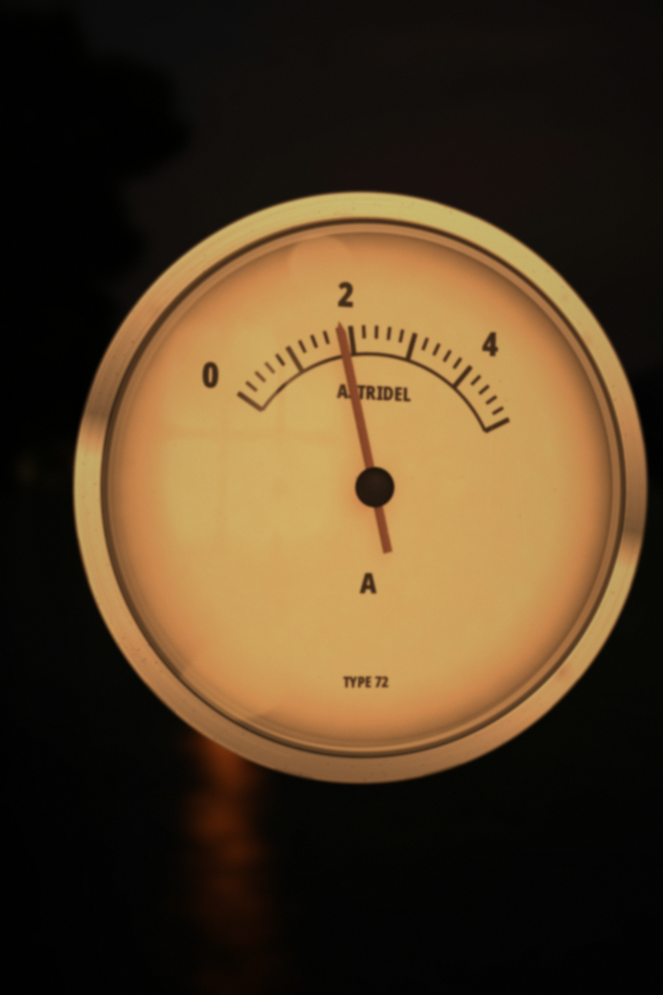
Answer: 1.8 A
